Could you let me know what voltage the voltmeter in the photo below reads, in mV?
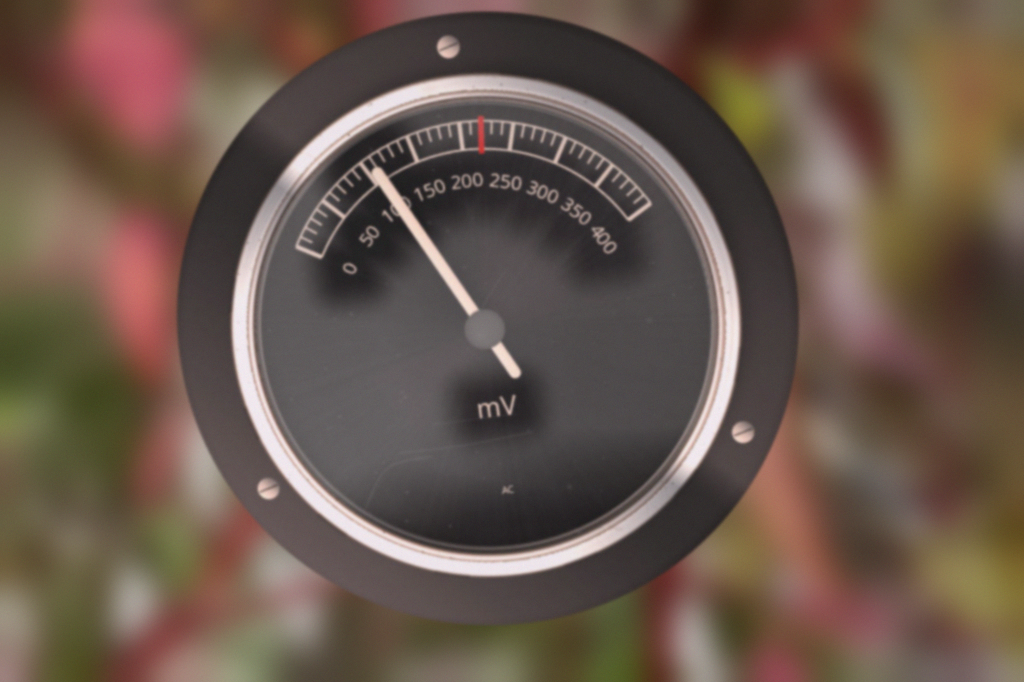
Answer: 110 mV
